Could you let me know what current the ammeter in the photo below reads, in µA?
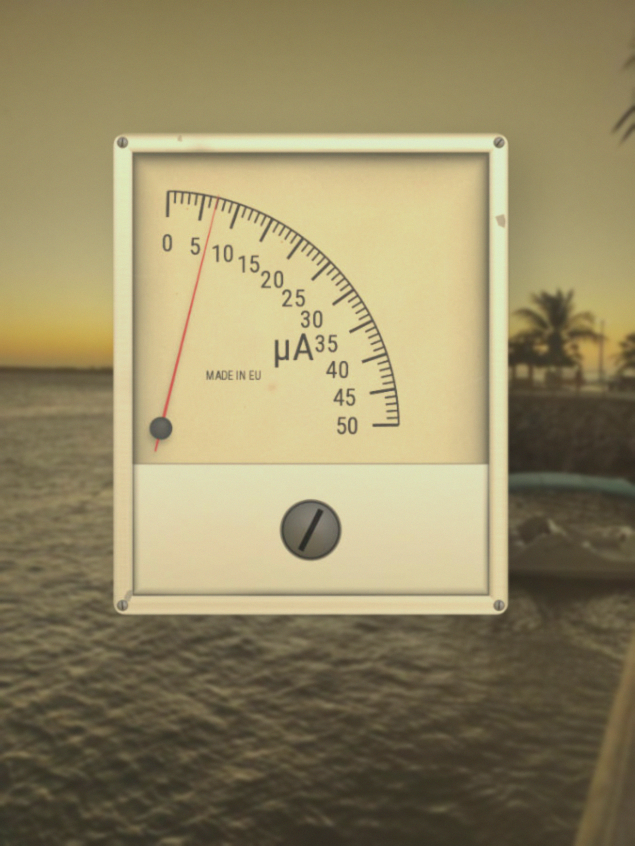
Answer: 7 µA
